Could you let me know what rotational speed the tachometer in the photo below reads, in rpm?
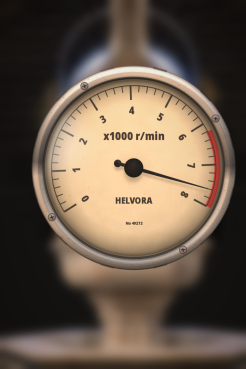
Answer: 7600 rpm
